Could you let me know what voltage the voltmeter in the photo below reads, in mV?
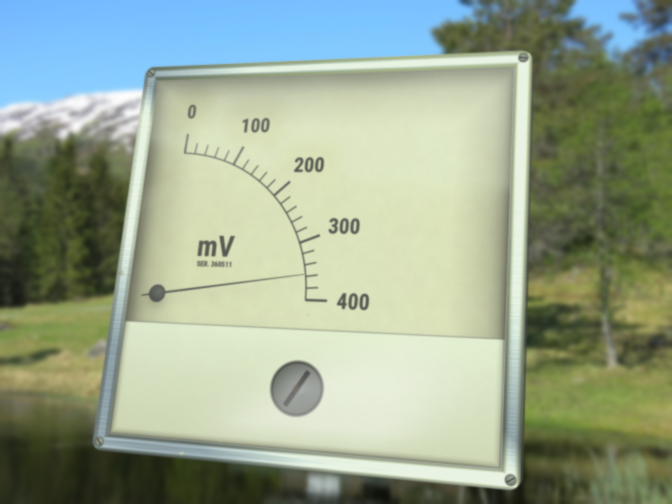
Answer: 360 mV
